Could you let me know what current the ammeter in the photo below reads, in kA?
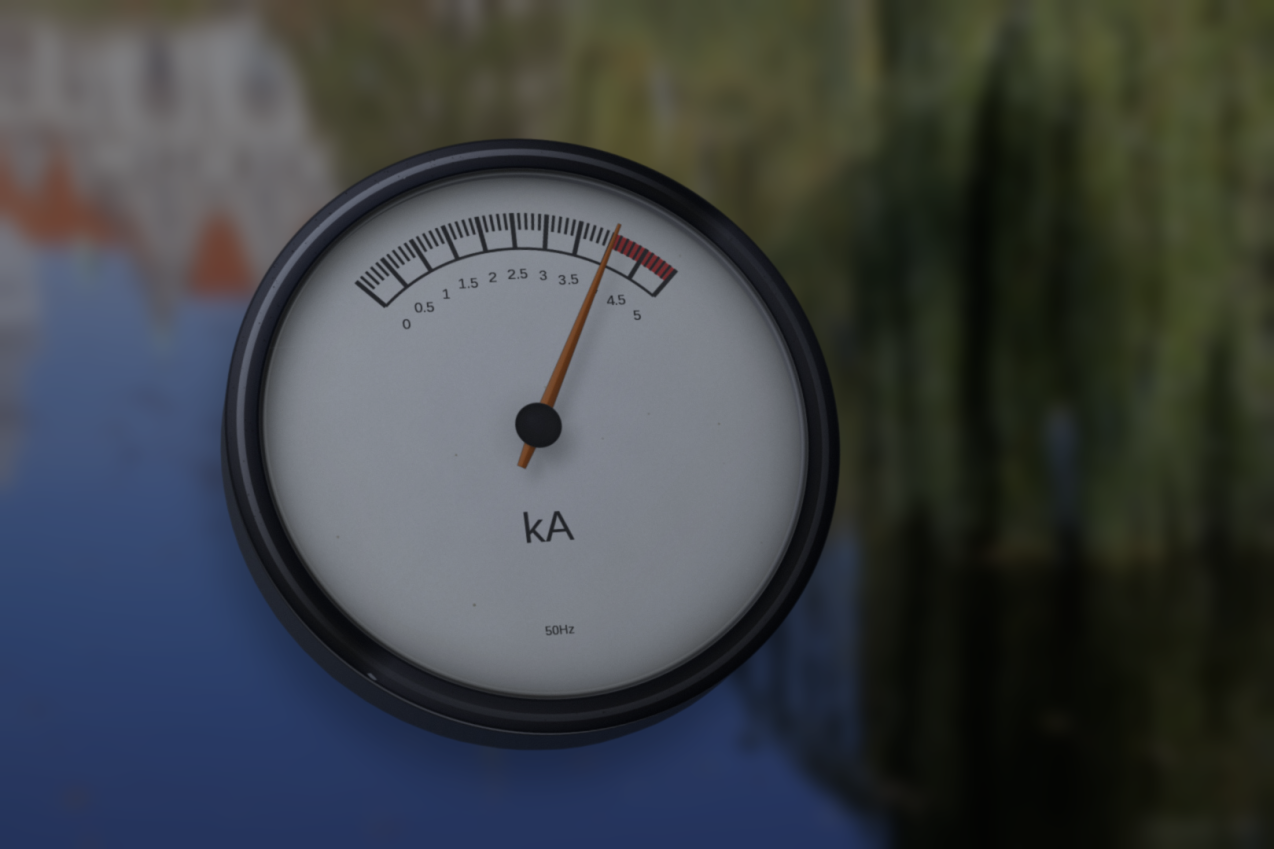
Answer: 4 kA
